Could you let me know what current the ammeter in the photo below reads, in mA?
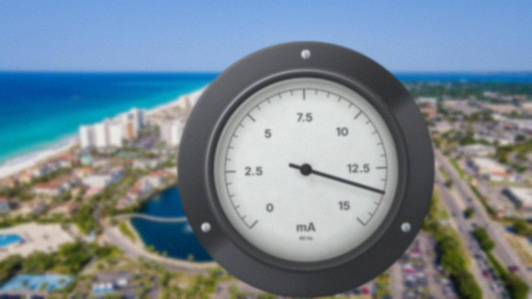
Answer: 13.5 mA
